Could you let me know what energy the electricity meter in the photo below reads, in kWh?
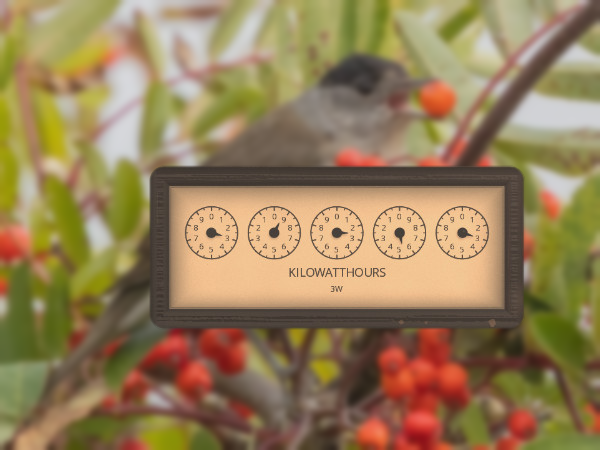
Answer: 29253 kWh
